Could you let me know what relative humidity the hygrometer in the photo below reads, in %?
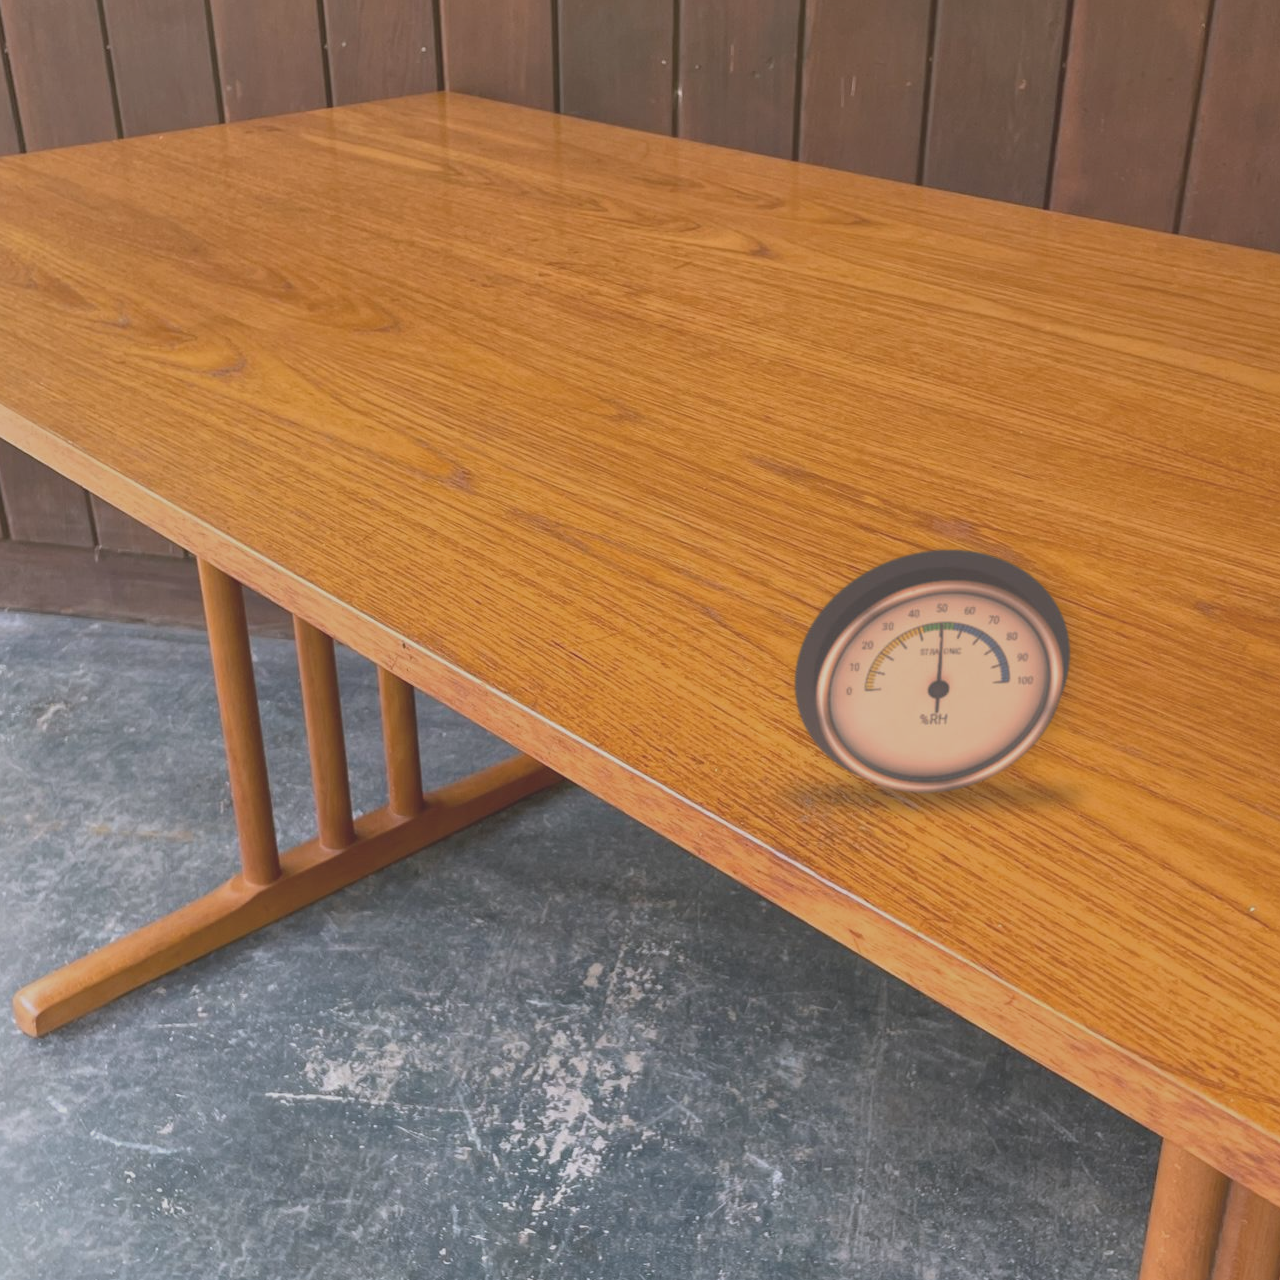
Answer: 50 %
